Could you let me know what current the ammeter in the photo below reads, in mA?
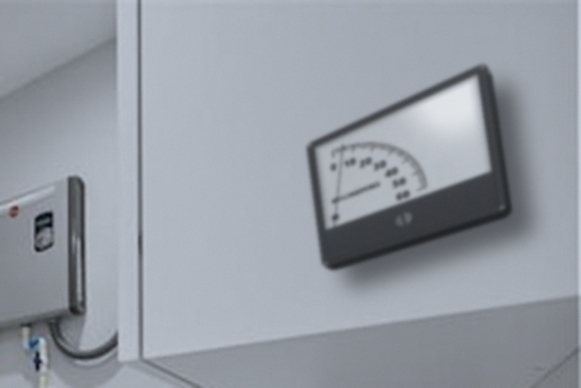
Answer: 5 mA
